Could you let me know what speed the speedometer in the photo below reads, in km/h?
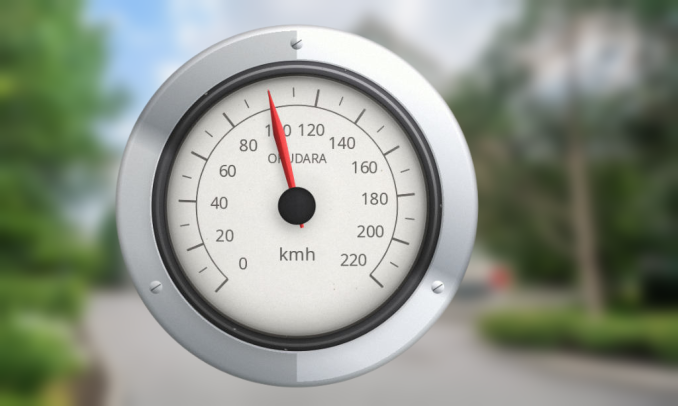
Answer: 100 km/h
